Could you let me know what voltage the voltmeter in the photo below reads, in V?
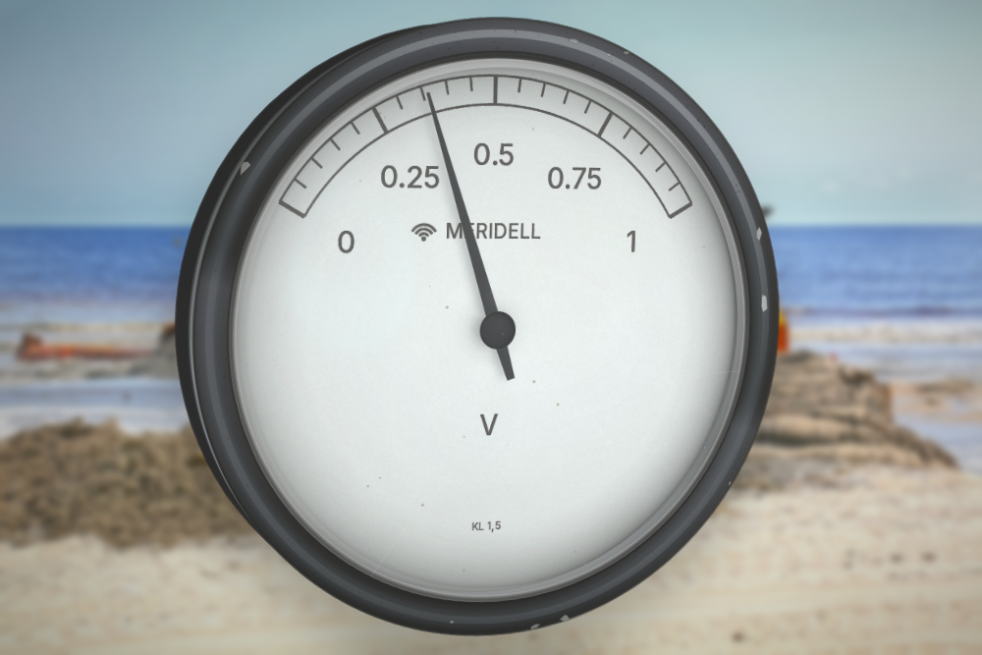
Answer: 0.35 V
